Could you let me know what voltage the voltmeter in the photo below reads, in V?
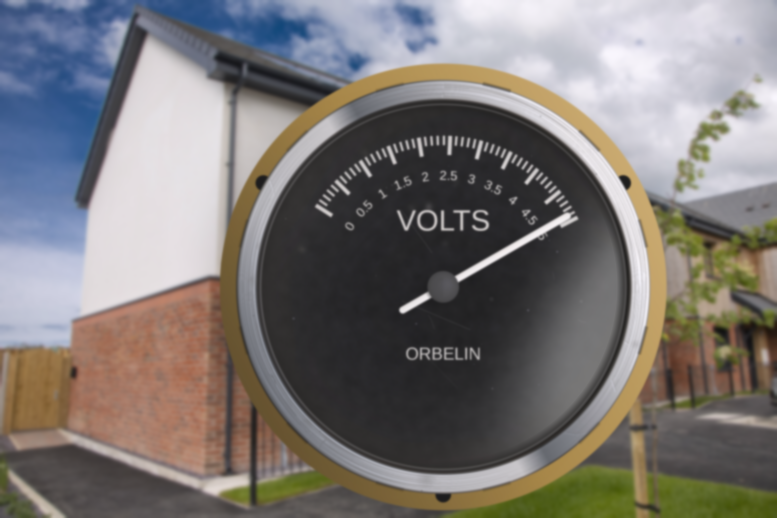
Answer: 4.9 V
